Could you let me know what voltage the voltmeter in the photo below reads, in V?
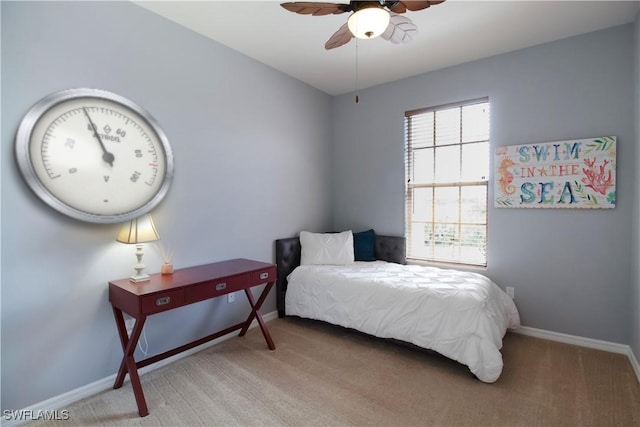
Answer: 40 V
